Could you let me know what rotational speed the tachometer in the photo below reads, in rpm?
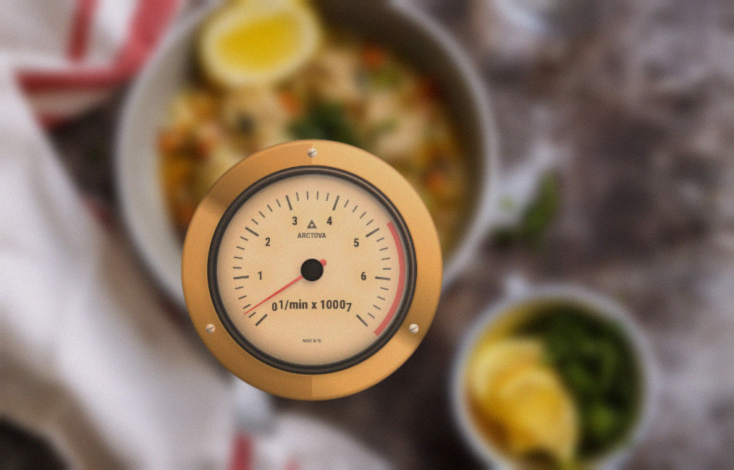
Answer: 300 rpm
